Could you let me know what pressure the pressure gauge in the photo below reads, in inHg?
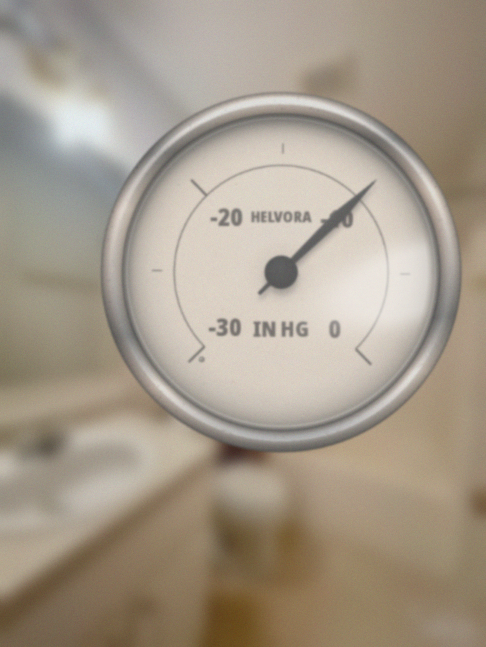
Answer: -10 inHg
